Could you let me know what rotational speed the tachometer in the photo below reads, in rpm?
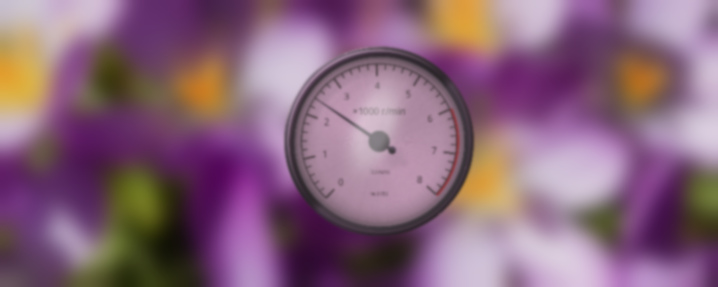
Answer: 2400 rpm
